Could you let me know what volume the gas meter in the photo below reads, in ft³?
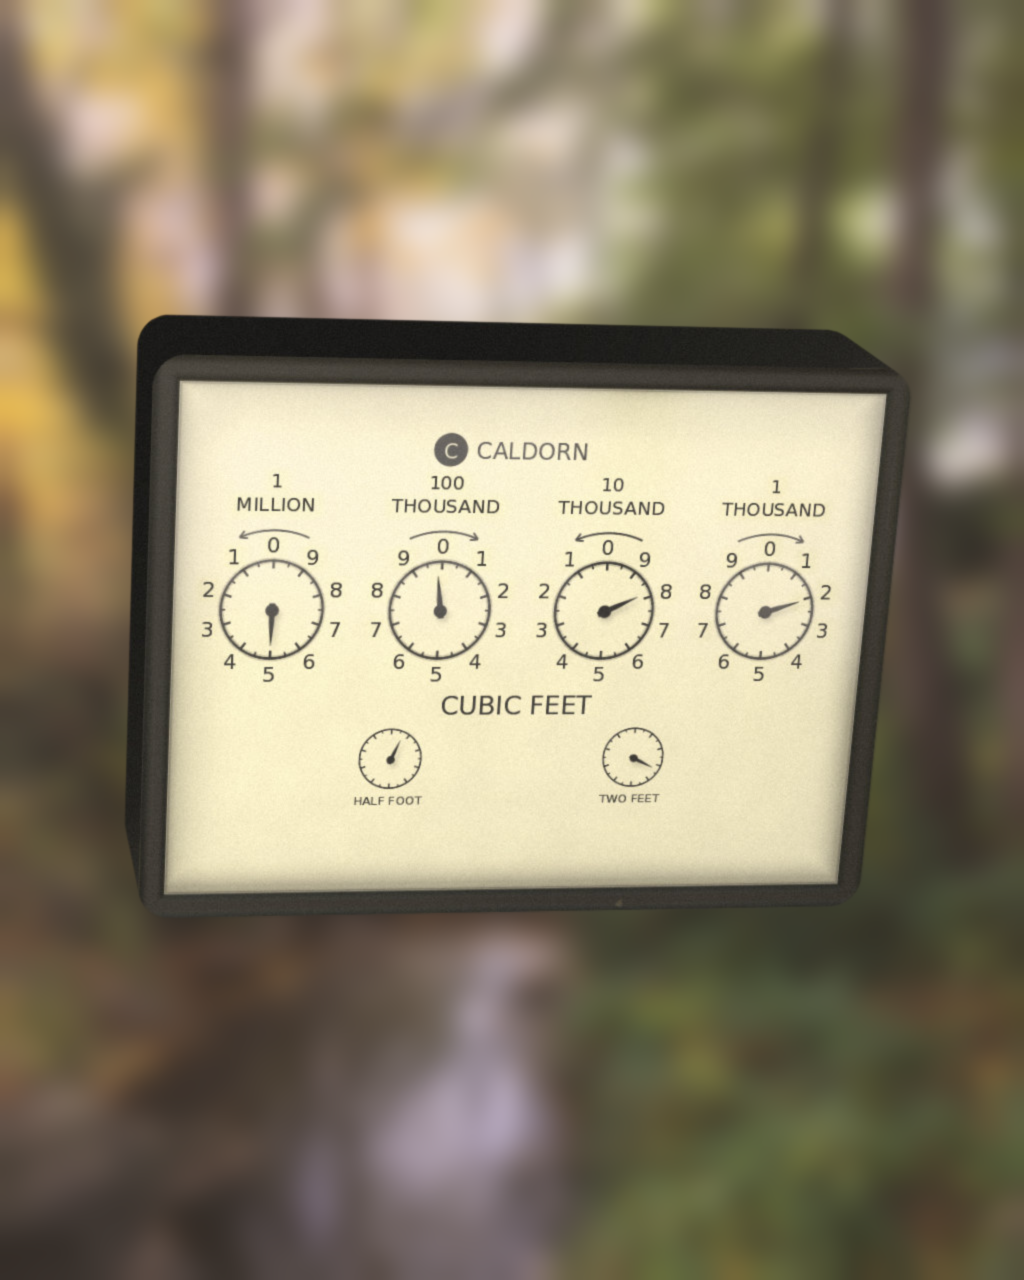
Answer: 498200 ft³
